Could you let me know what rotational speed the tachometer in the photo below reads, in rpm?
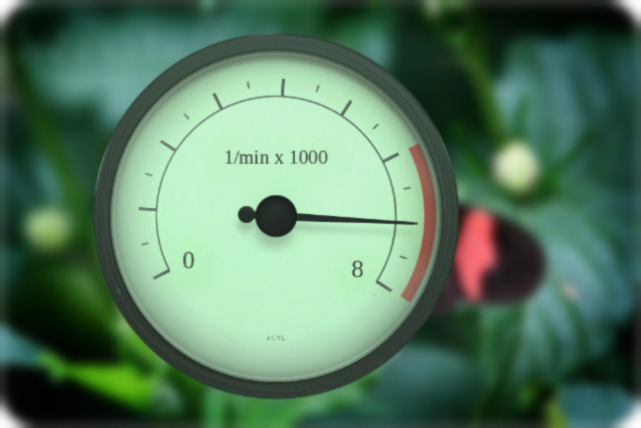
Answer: 7000 rpm
